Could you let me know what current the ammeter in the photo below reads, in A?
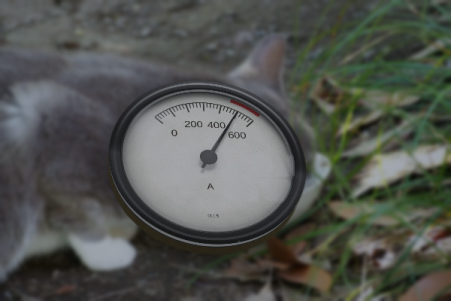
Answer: 500 A
